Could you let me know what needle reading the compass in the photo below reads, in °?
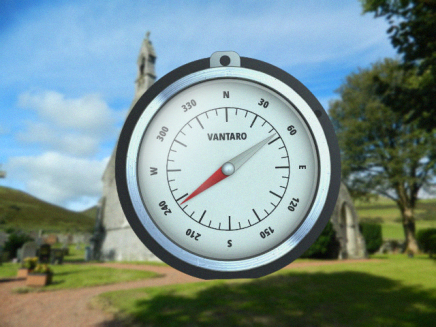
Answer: 235 °
